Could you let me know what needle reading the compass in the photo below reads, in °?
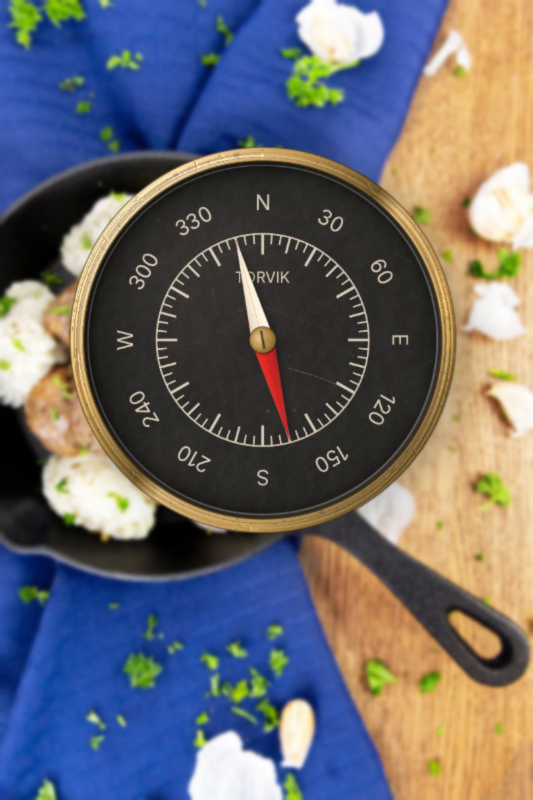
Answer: 165 °
